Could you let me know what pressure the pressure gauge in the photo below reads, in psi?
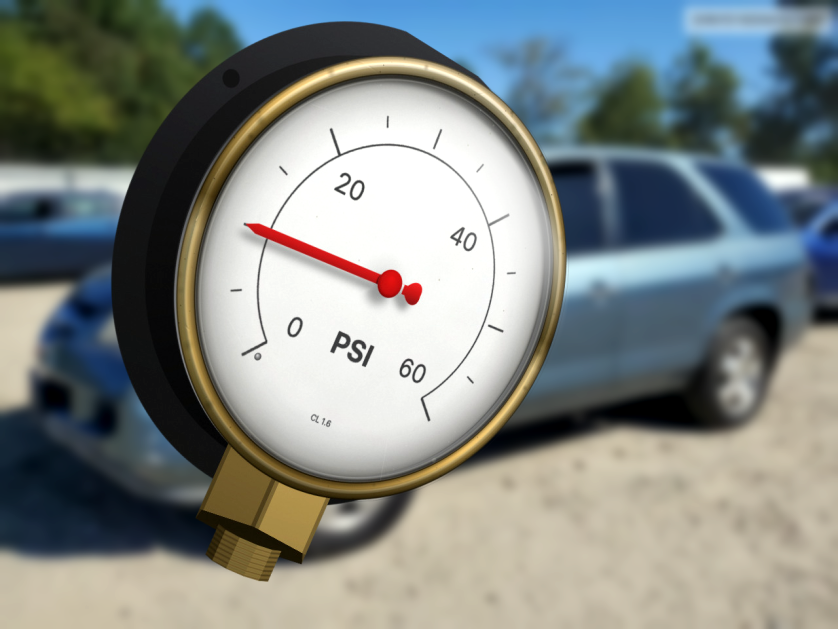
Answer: 10 psi
